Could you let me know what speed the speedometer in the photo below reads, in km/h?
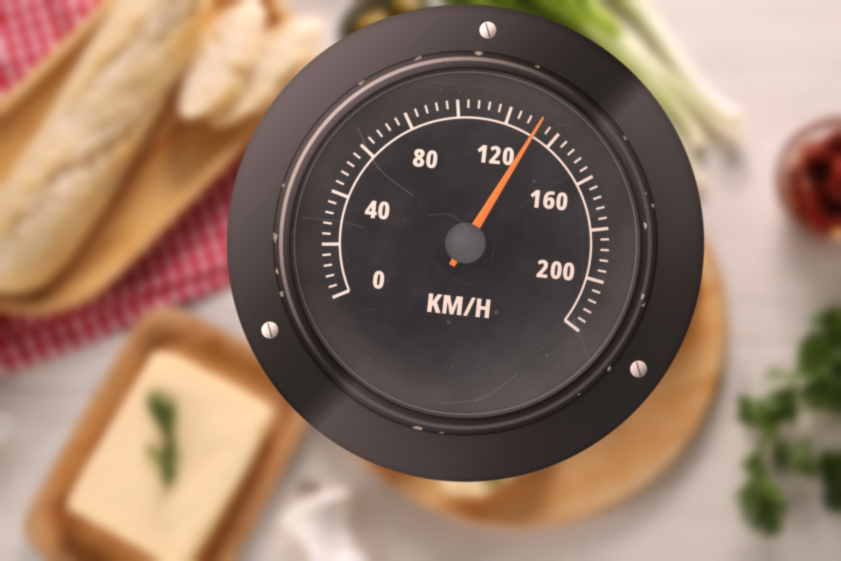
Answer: 132 km/h
